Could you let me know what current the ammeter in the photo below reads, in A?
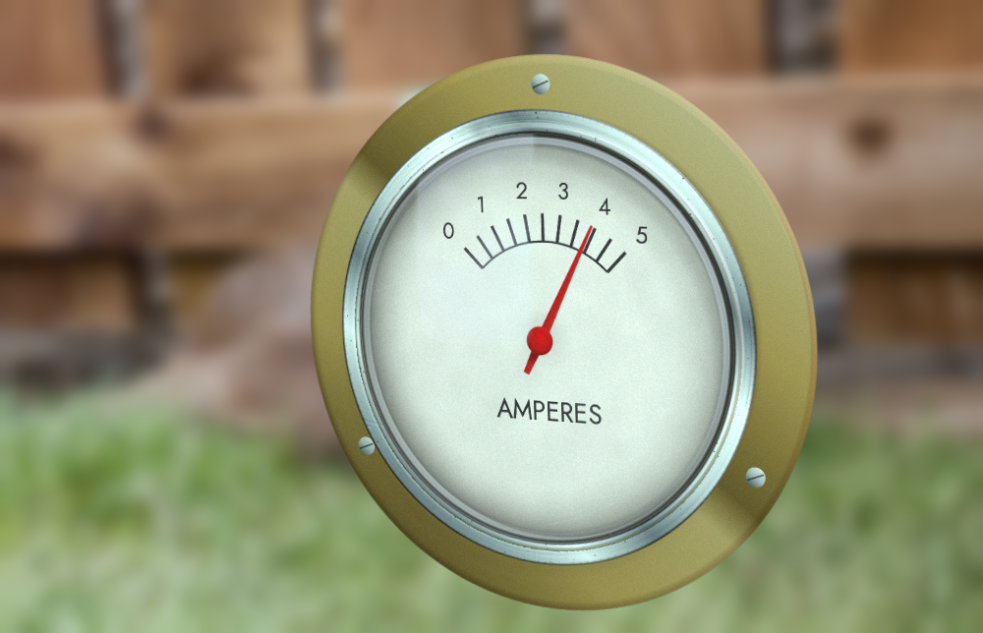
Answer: 4 A
